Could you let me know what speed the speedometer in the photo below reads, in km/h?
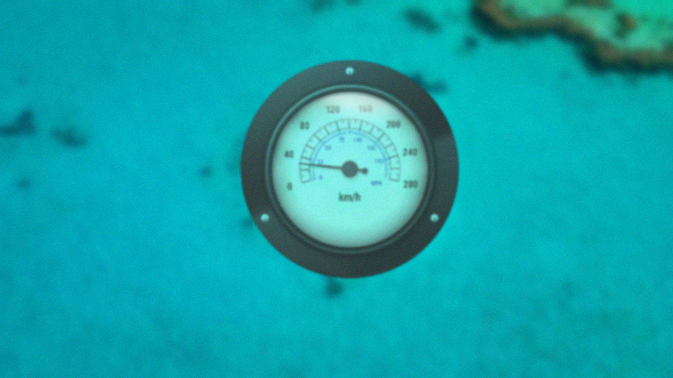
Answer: 30 km/h
